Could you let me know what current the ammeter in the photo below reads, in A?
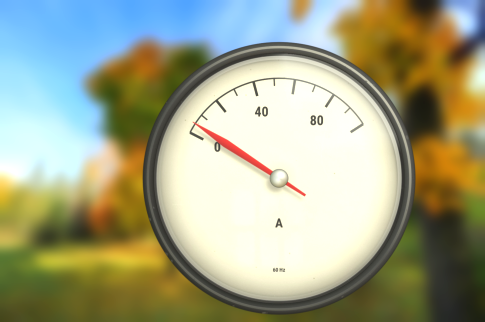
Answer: 5 A
